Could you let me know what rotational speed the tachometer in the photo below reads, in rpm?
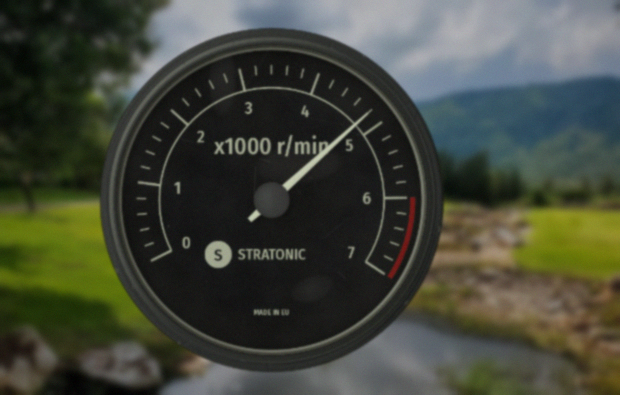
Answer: 4800 rpm
